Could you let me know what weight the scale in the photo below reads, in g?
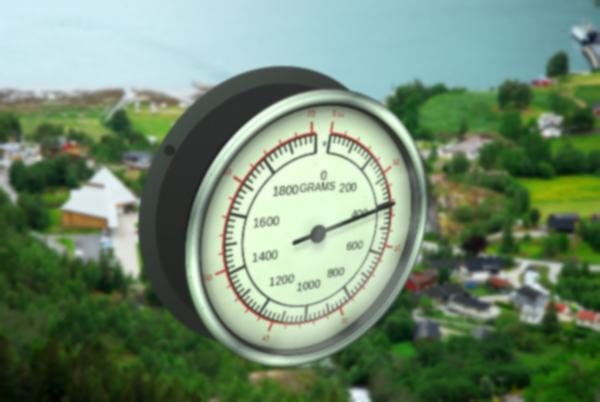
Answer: 400 g
